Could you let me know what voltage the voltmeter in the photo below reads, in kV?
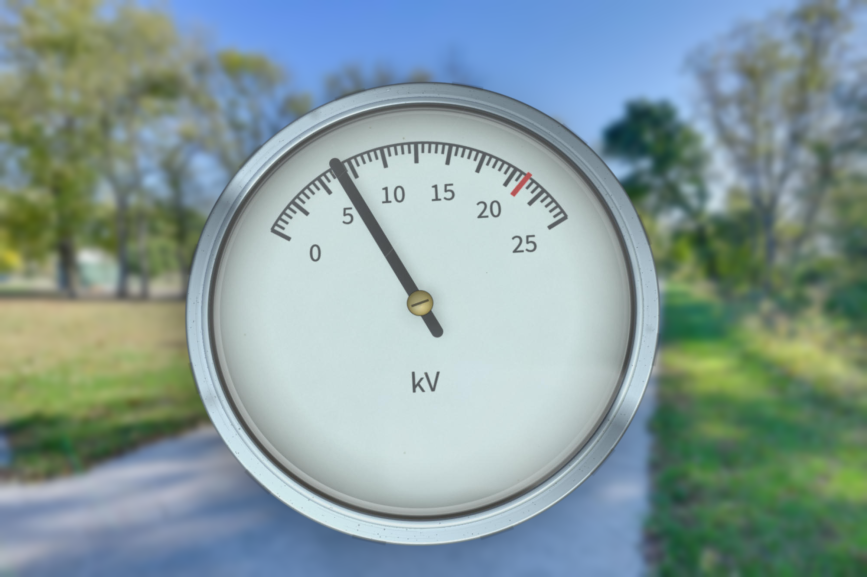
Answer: 6.5 kV
